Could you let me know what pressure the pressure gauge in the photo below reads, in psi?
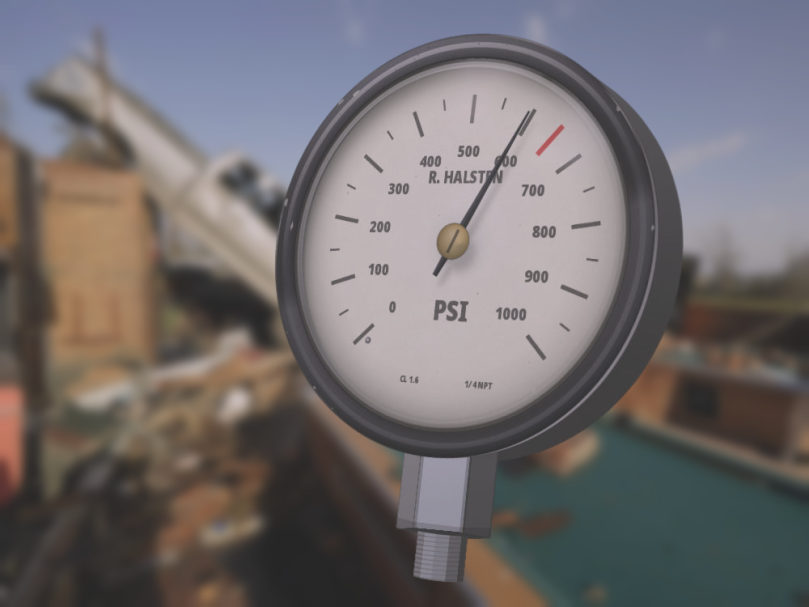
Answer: 600 psi
